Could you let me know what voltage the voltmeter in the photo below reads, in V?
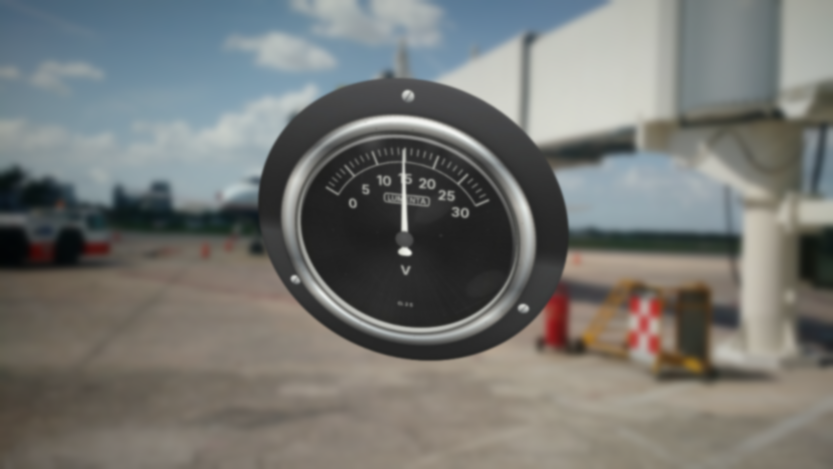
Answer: 15 V
